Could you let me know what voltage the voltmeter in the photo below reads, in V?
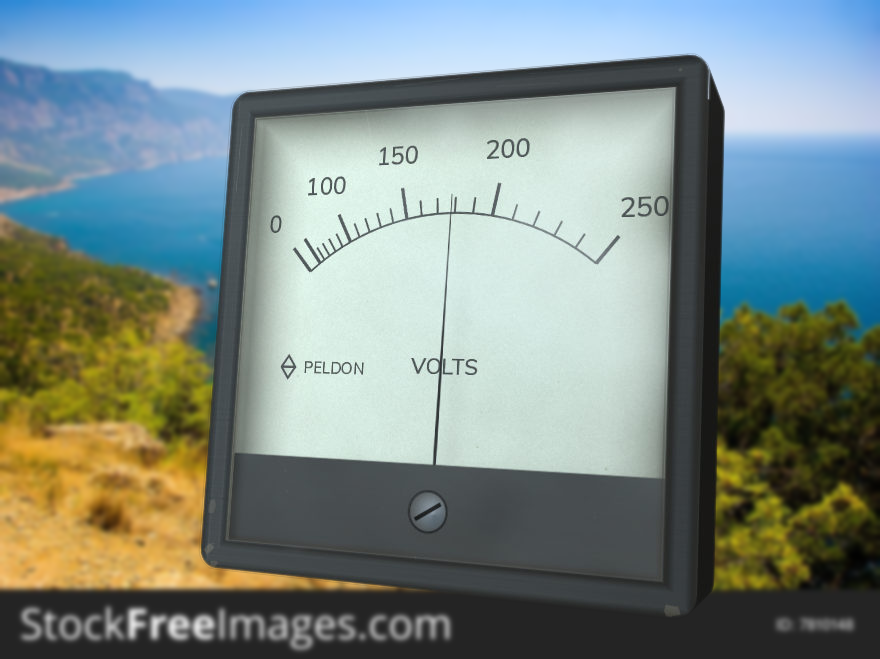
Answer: 180 V
